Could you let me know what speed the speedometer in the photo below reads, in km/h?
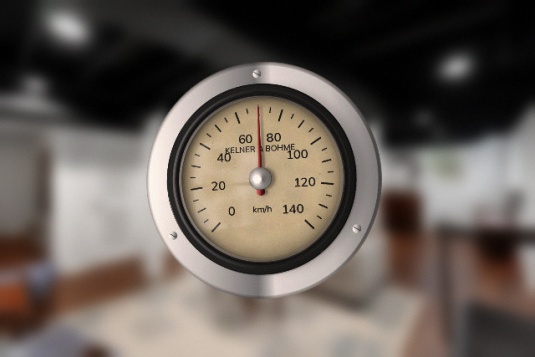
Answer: 70 km/h
